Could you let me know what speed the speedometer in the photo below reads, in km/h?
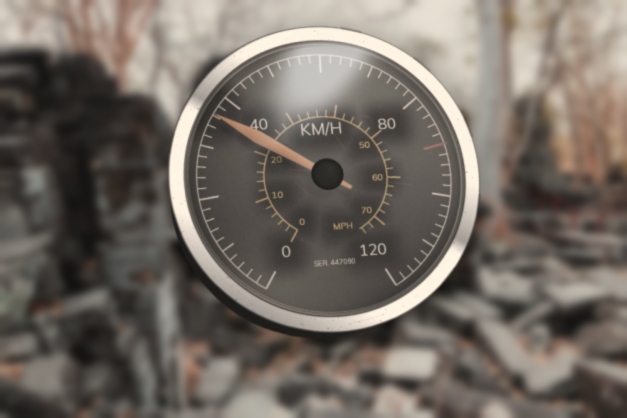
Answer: 36 km/h
